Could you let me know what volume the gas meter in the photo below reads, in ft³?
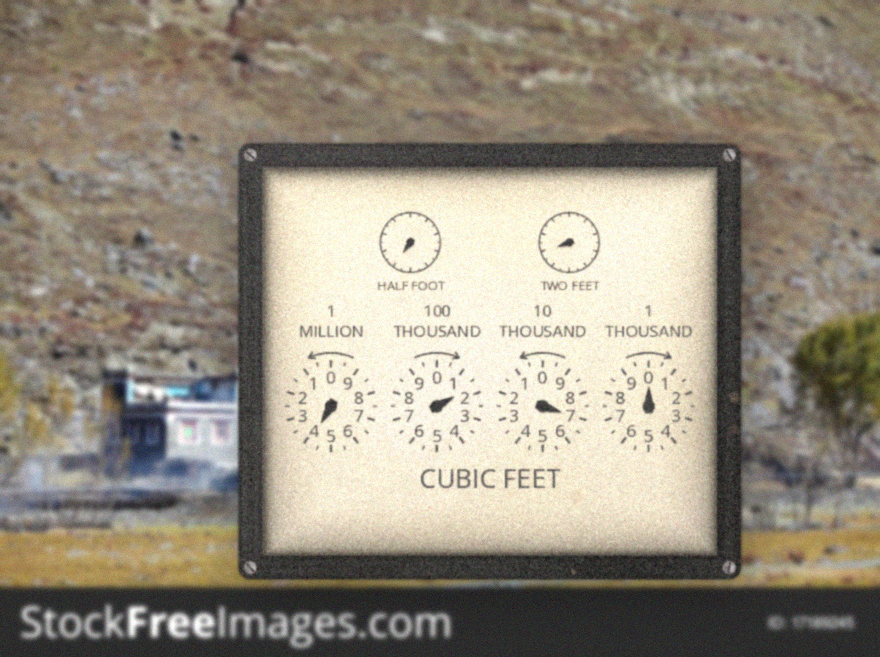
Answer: 417000 ft³
